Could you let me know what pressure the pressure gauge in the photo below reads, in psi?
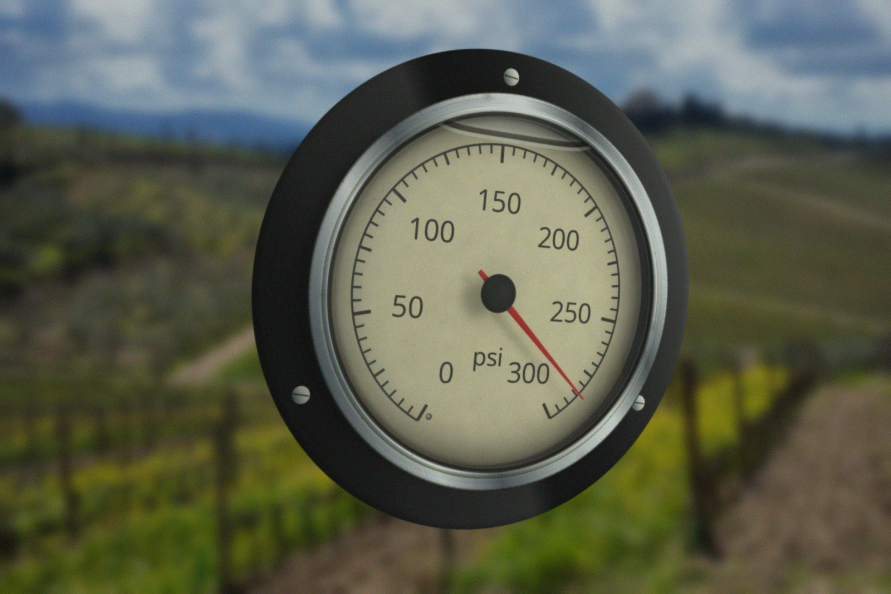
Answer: 285 psi
